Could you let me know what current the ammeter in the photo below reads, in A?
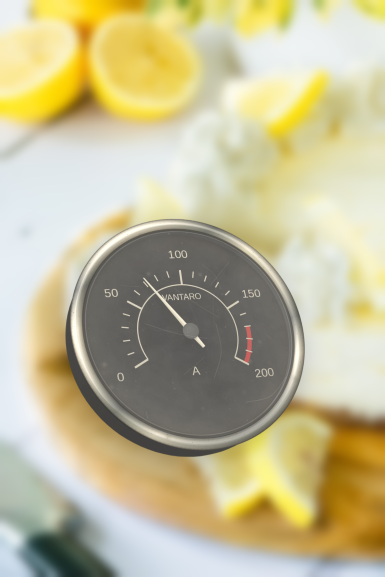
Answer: 70 A
